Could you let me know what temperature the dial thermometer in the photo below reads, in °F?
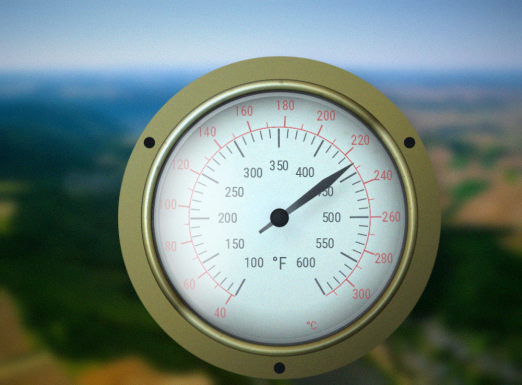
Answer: 440 °F
